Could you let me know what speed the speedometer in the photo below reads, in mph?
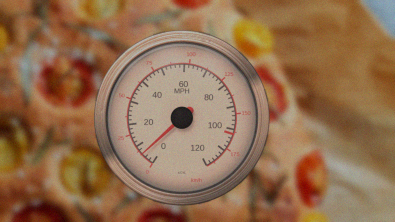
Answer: 6 mph
